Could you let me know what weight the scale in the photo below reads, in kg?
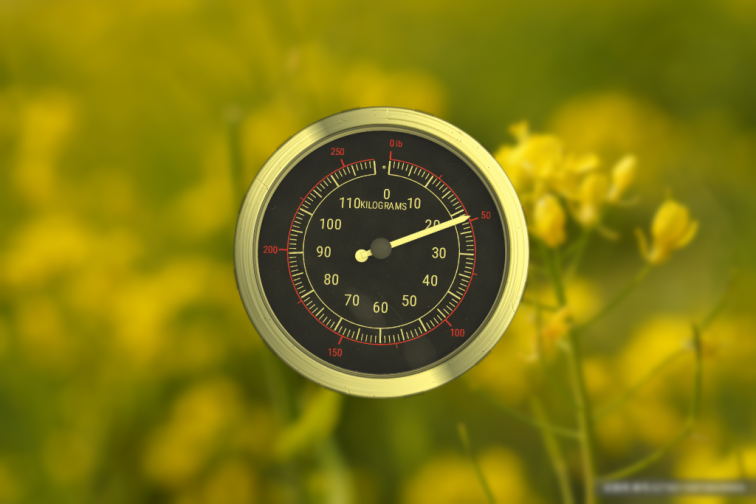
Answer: 22 kg
